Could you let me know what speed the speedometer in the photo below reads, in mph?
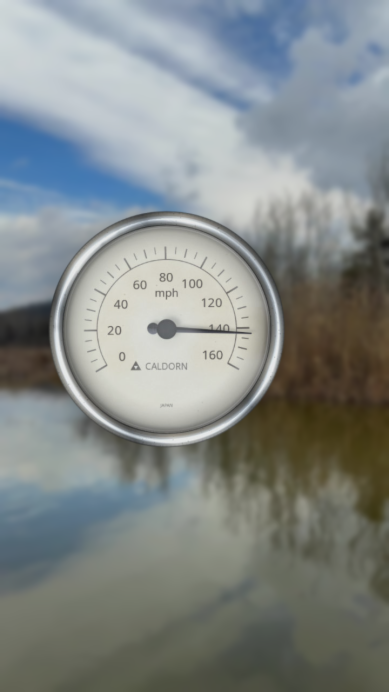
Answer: 142.5 mph
